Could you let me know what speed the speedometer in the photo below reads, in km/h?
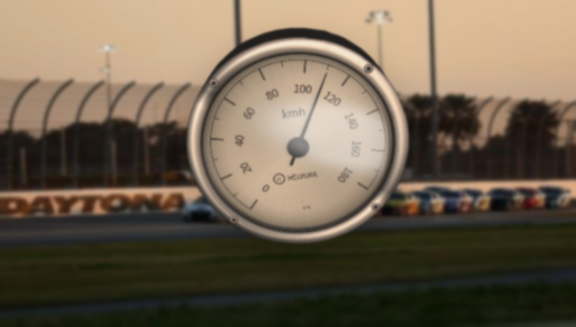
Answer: 110 km/h
